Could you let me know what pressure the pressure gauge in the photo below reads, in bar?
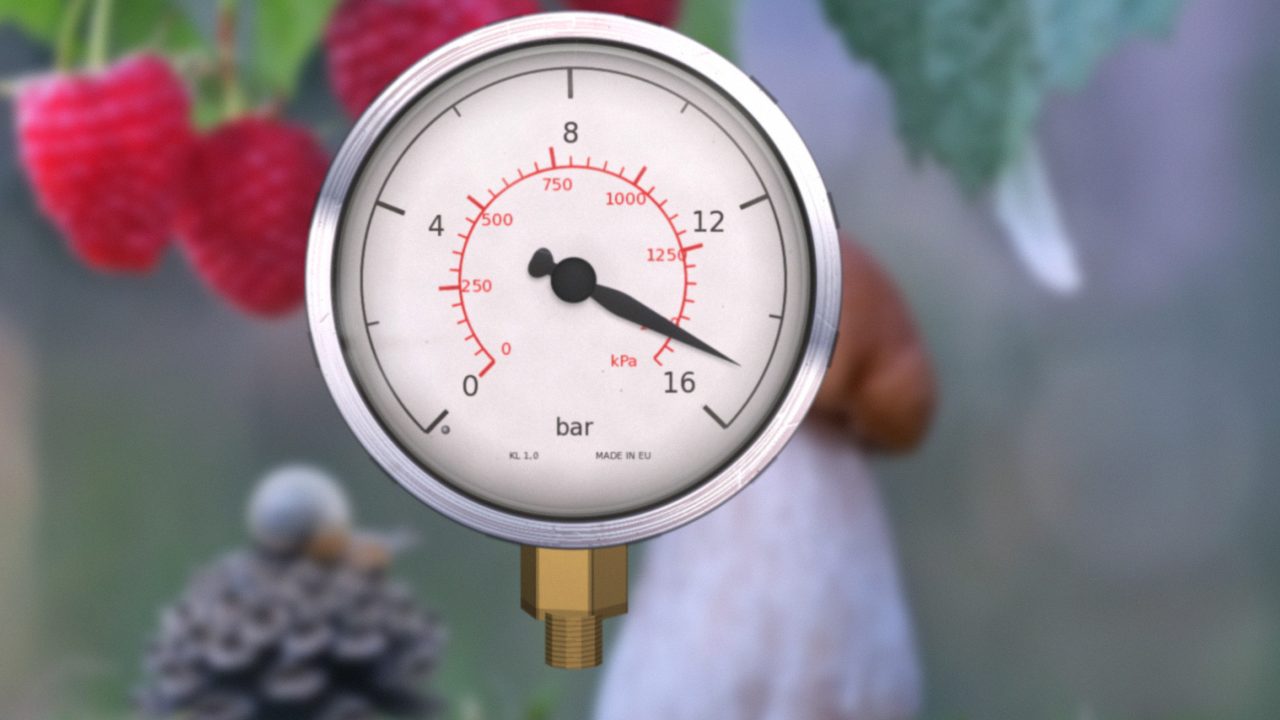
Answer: 15 bar
